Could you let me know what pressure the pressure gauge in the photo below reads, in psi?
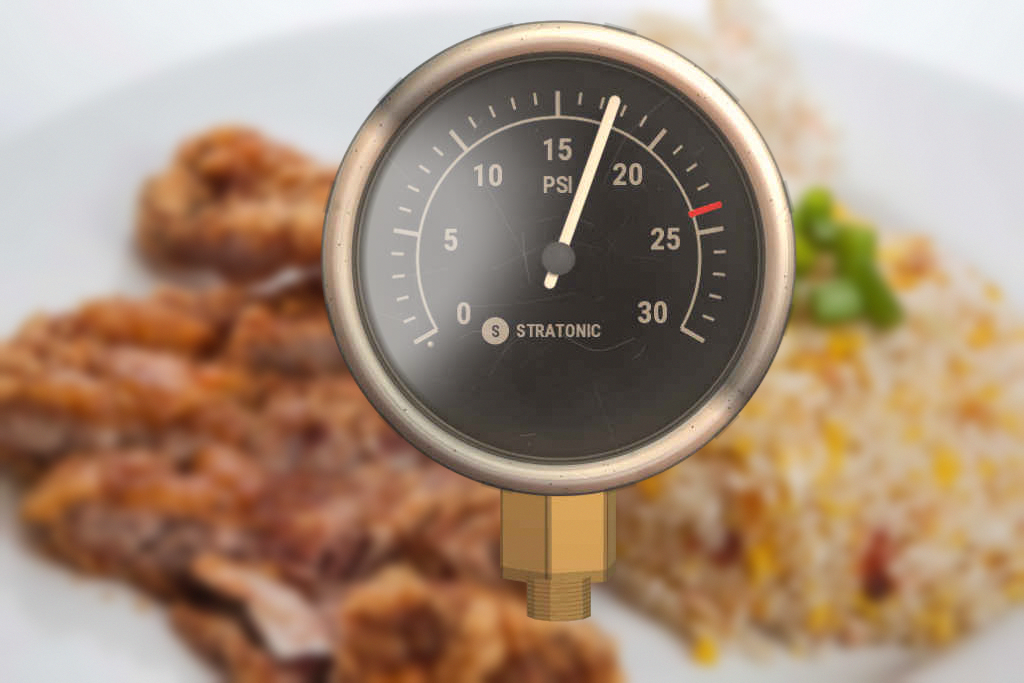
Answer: 17.5 psi
